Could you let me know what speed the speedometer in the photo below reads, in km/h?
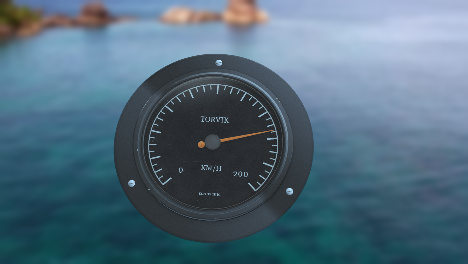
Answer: 155 km/h
